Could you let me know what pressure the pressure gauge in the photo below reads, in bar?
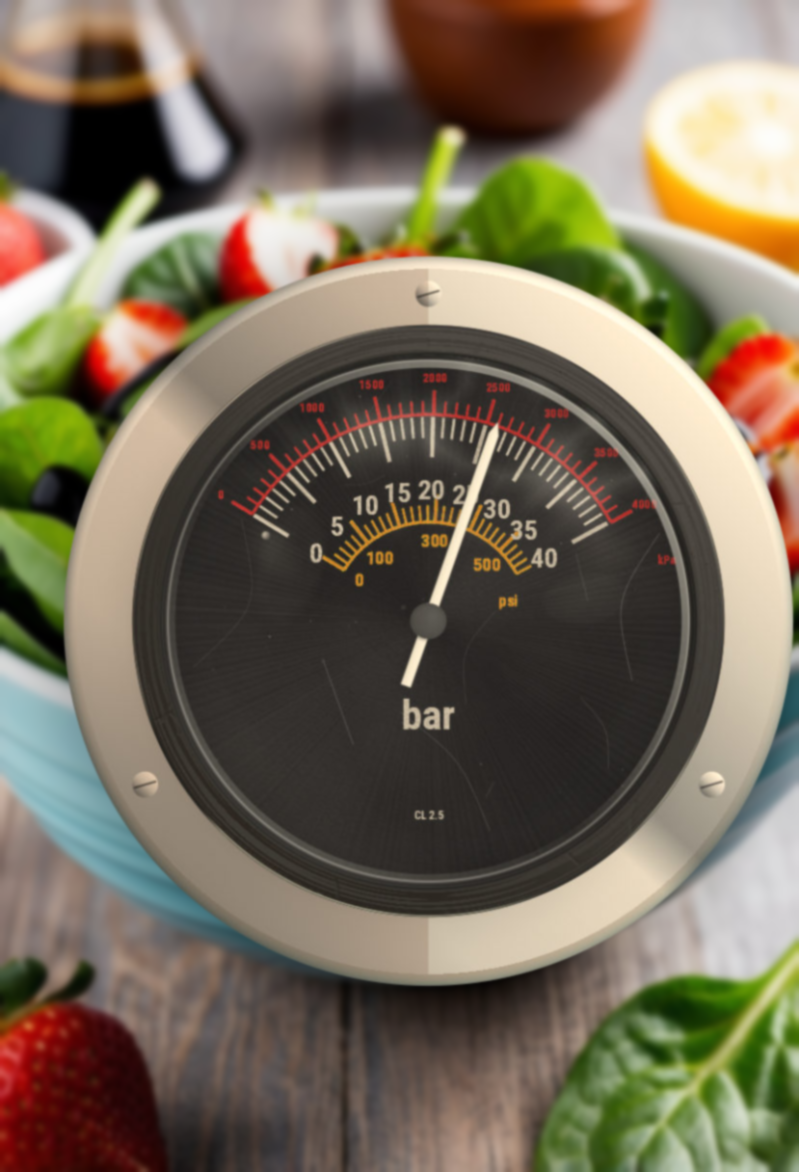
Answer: 26 bar
